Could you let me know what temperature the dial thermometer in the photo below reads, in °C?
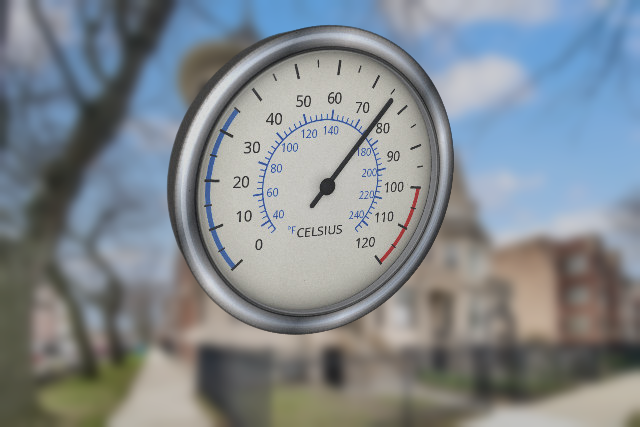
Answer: 75 °C
